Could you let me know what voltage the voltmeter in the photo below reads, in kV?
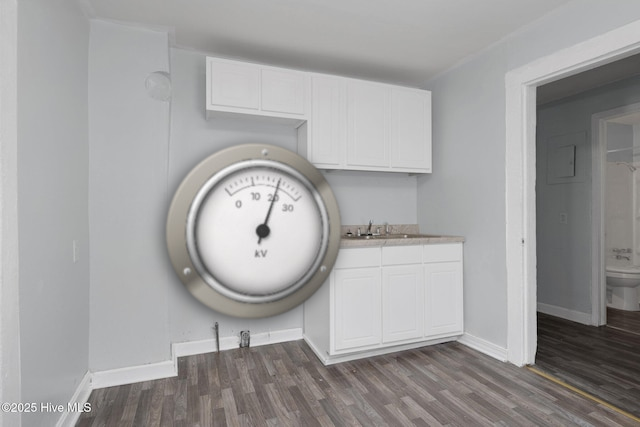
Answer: 20 kV
